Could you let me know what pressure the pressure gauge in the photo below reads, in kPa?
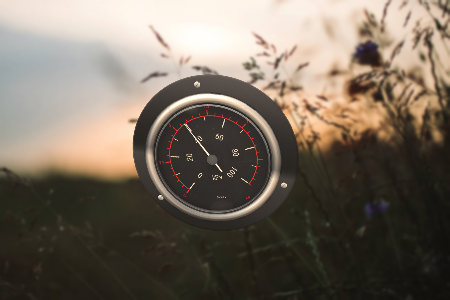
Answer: 40 kPa
